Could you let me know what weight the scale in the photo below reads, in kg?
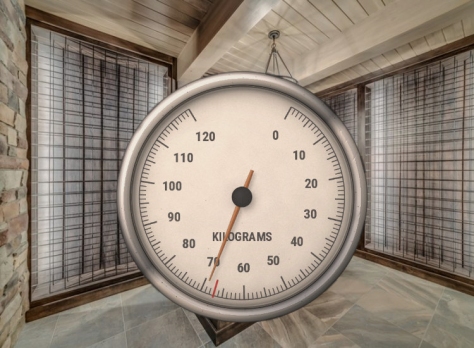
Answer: 69 kg
